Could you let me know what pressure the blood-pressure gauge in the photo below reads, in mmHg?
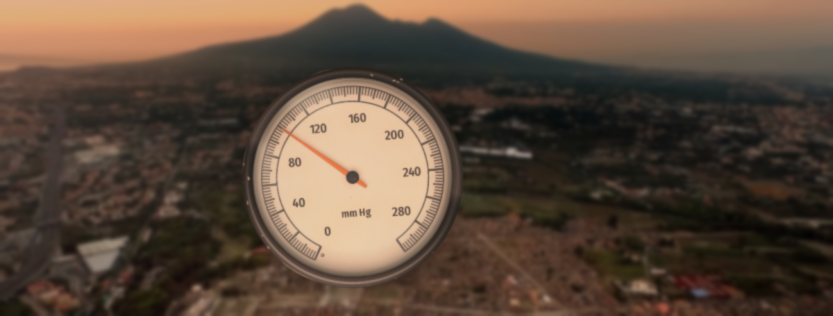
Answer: 100 mmHg
